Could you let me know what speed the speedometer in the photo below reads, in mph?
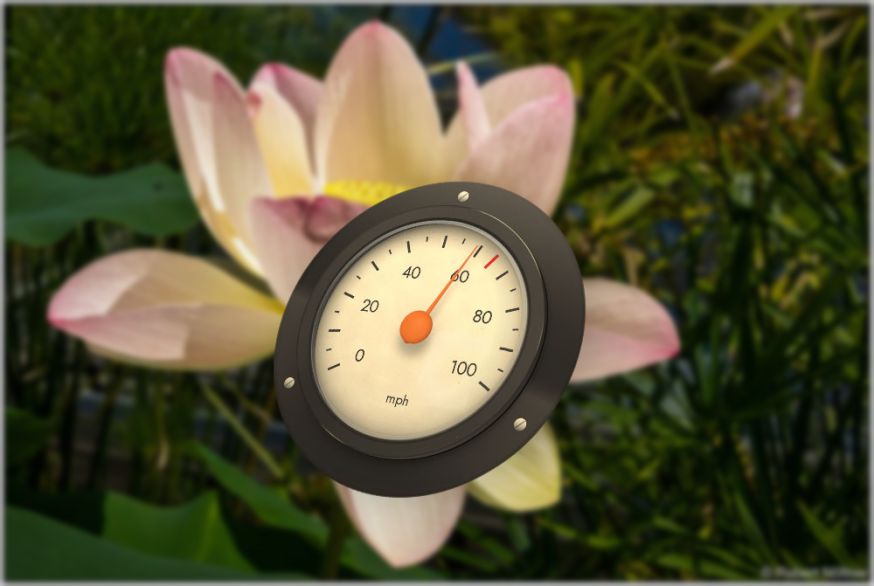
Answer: 60 mph
